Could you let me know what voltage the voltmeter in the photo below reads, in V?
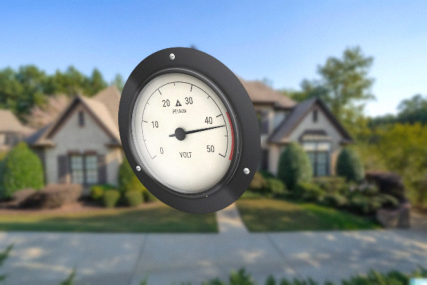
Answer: 42.5 V
